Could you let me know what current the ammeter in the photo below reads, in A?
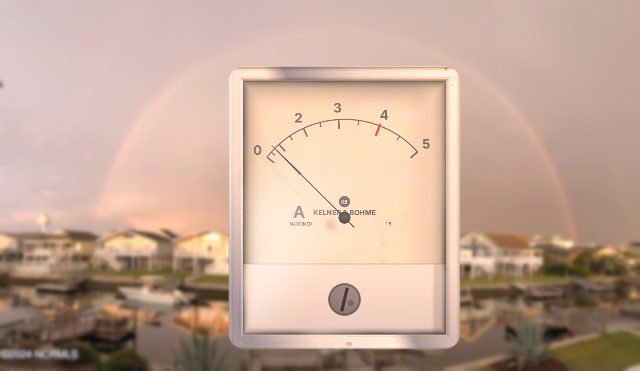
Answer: 0.75 A
